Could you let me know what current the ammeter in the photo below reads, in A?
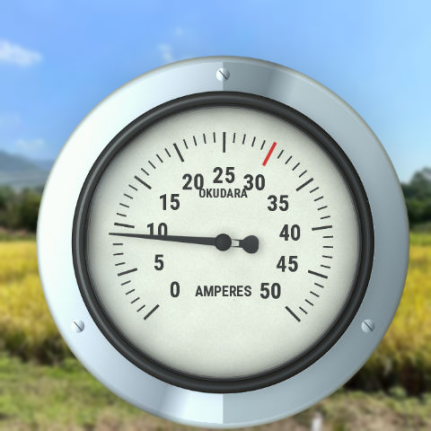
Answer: 9 A
